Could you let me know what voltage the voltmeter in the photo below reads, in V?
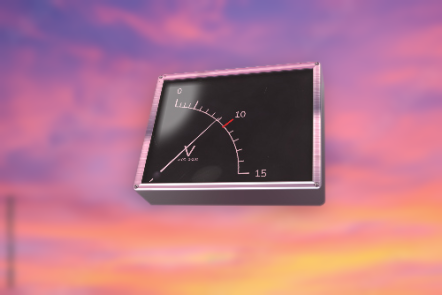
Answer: 9 V
